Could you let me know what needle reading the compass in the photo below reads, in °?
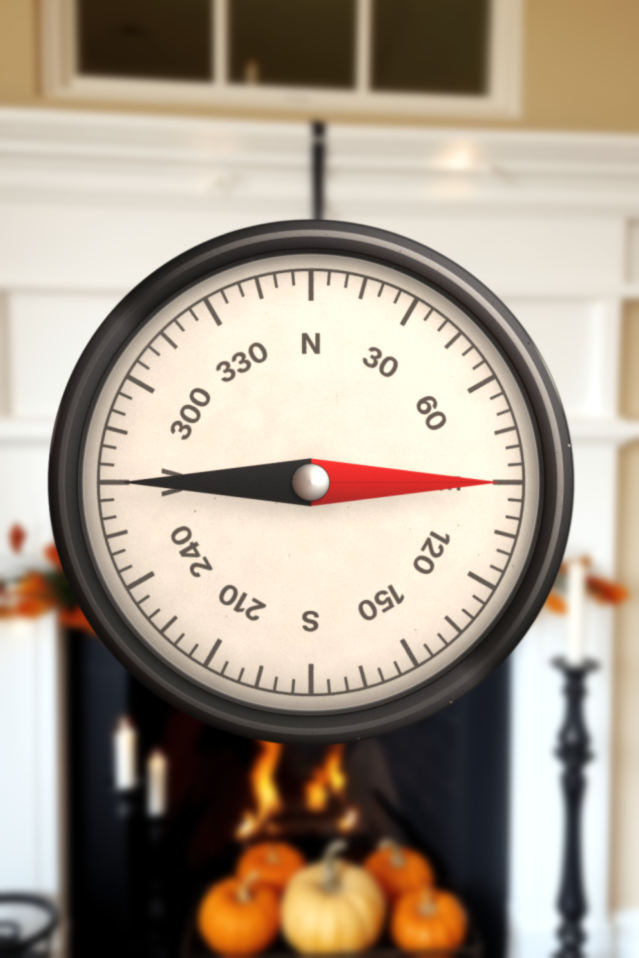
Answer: 90 °
